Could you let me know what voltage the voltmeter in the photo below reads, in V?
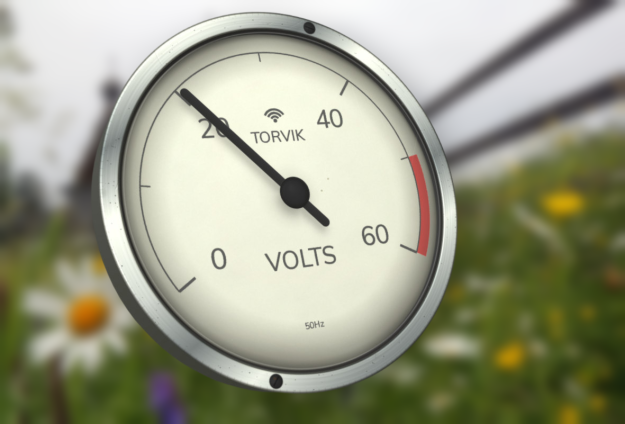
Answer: 20 V
